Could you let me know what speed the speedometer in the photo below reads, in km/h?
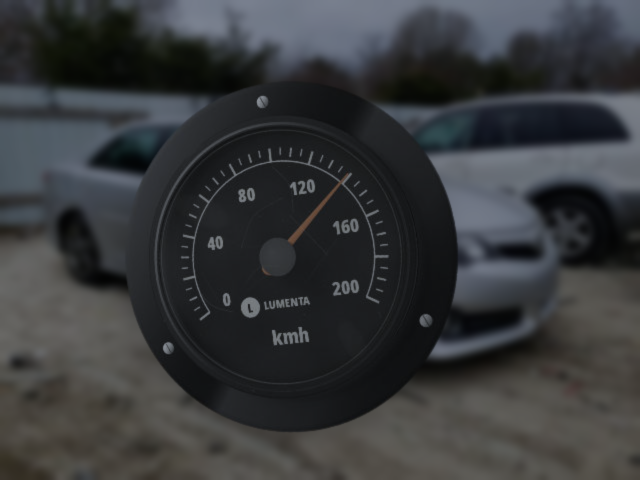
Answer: 140 km/h
